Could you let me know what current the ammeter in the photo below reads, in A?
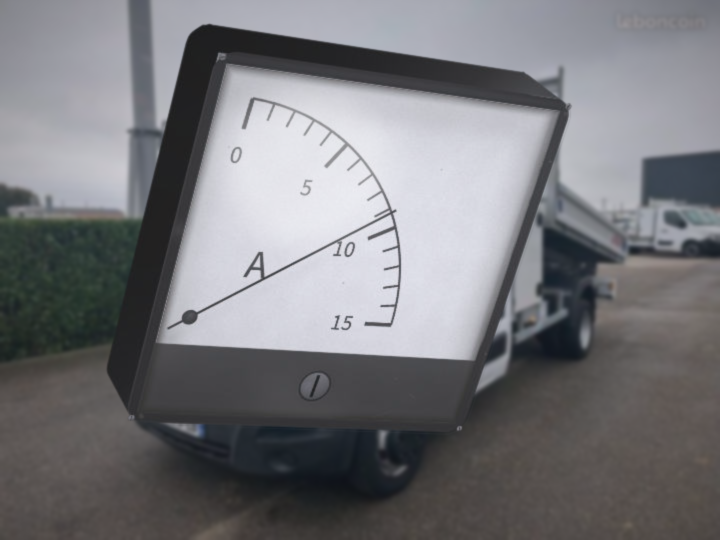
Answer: 9 A
